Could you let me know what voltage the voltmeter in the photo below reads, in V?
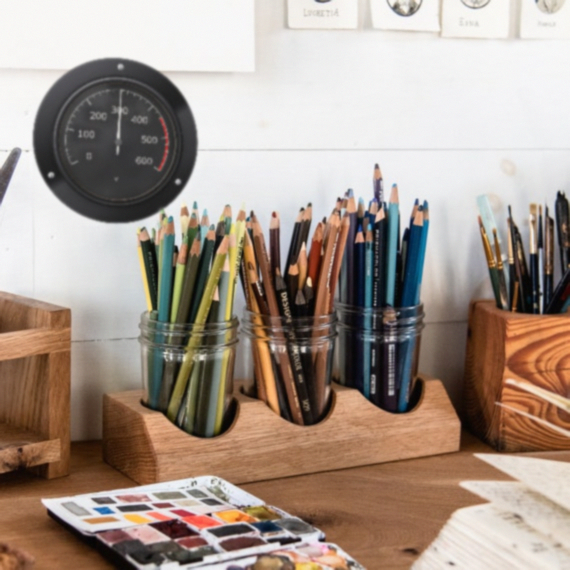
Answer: 300 V
